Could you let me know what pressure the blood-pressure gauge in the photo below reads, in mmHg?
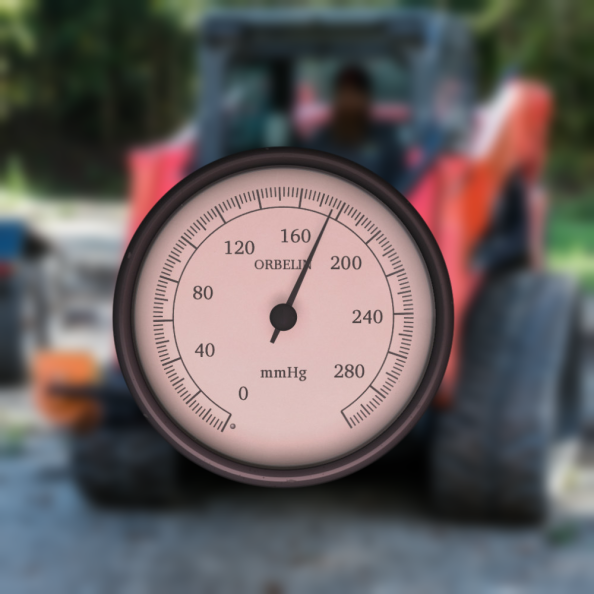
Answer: 176 mmHg
